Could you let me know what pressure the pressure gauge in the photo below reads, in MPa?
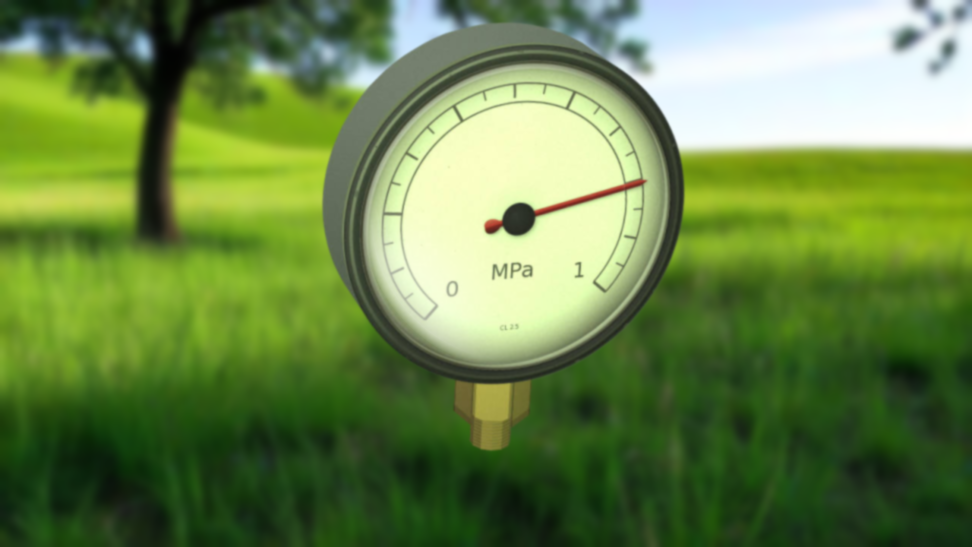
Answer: 0.8 MPa
